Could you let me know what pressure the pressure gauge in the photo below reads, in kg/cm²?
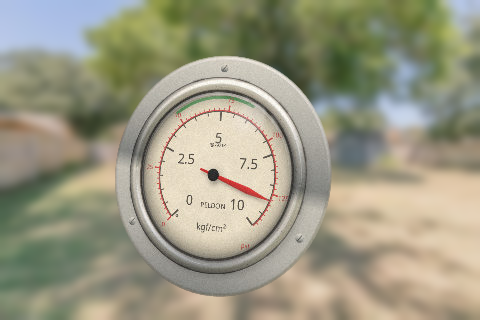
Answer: 9 kg/cm²
